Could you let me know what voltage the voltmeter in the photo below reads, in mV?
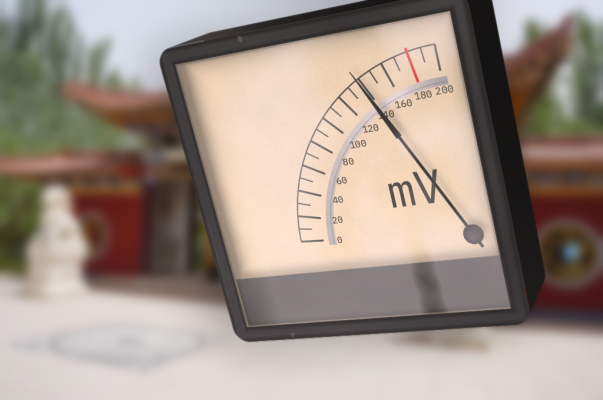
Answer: 140 mV
